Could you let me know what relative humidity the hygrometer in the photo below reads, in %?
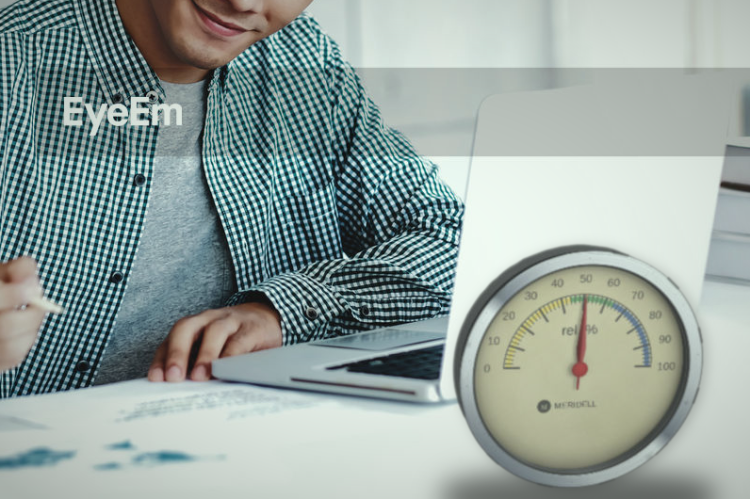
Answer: 50 %
